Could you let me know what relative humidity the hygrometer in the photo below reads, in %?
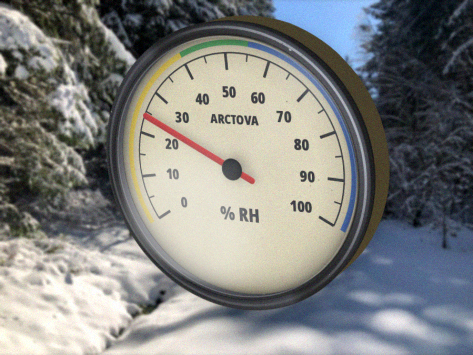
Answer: 25 %
